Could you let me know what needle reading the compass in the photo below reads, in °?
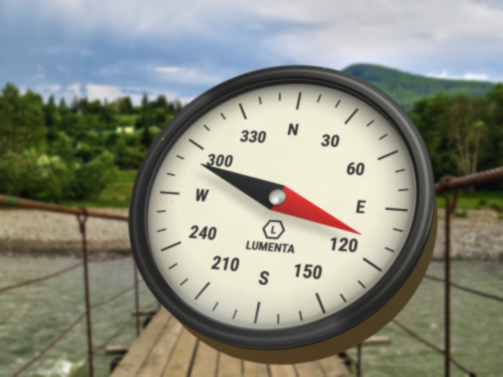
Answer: 110 °
